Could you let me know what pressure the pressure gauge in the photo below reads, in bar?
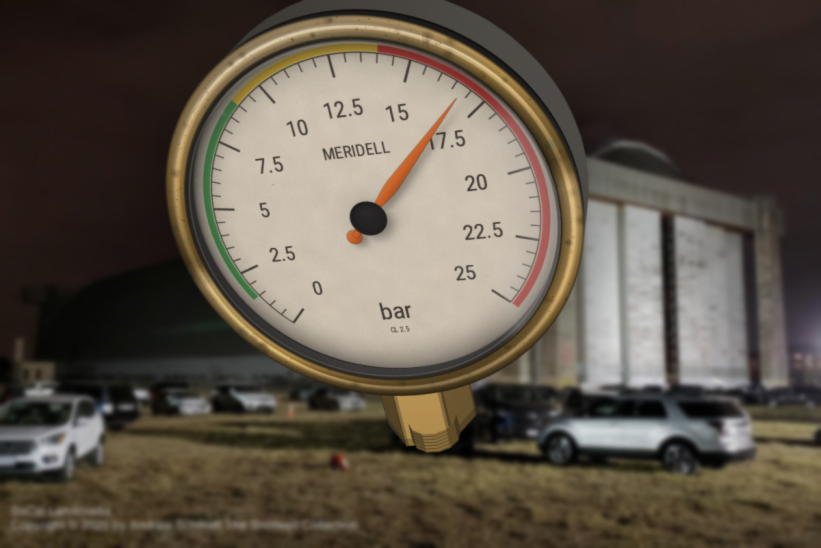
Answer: 16.75 bar
